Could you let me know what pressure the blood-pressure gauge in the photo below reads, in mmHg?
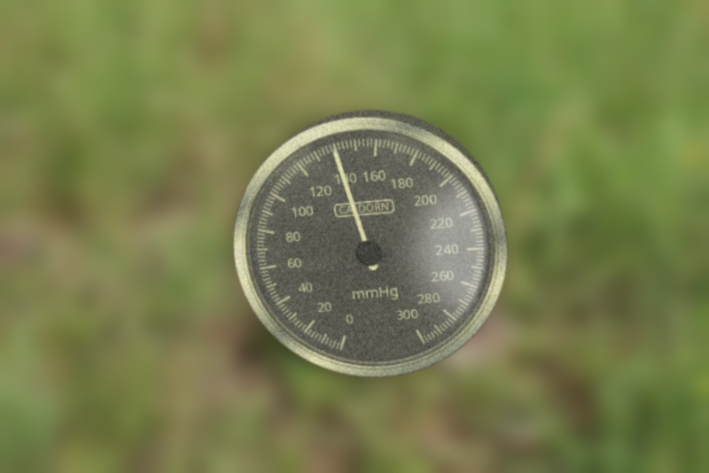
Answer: 140 mmHg
